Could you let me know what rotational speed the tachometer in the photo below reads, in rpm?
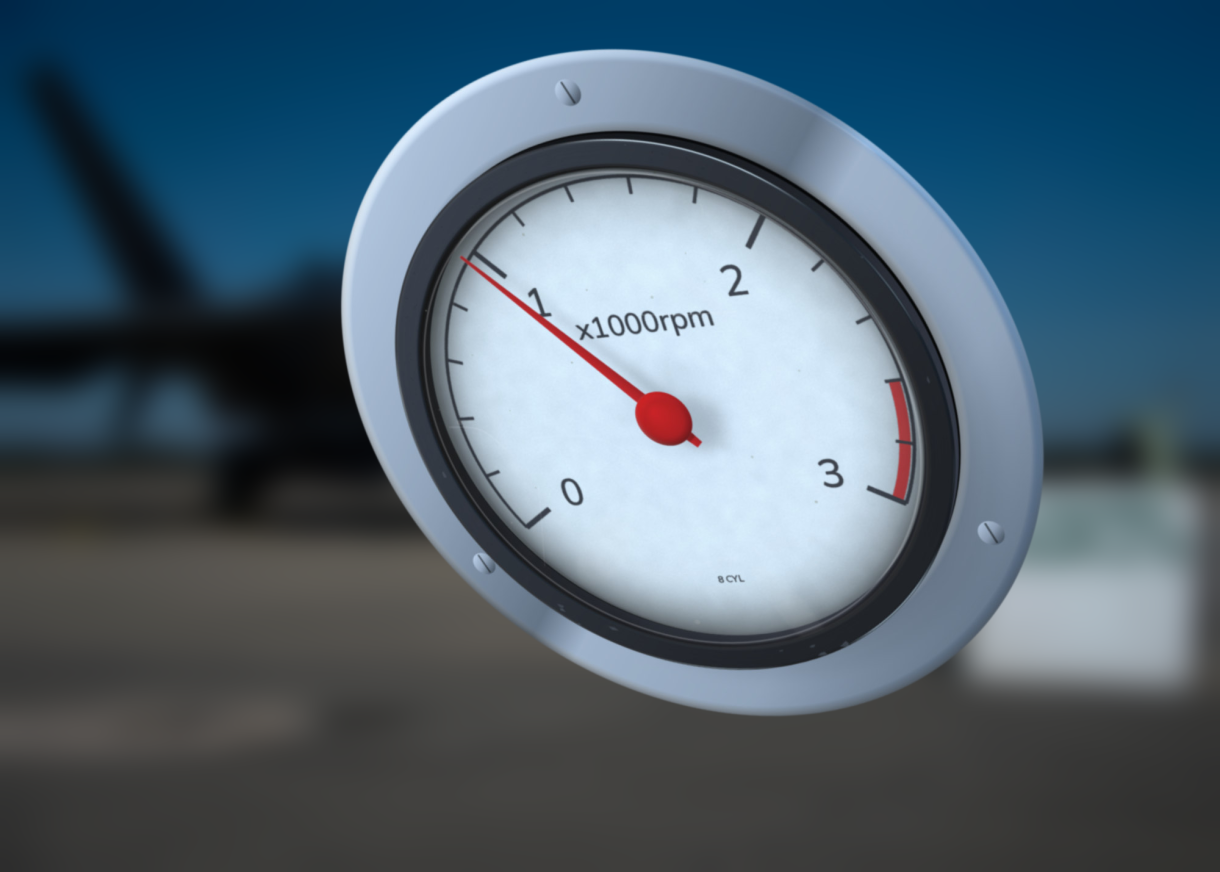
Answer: 1000 rpm
